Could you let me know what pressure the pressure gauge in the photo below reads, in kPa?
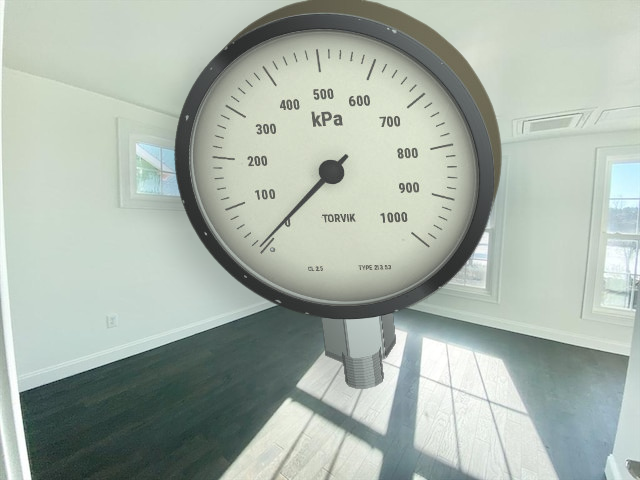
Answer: 10 kPa
